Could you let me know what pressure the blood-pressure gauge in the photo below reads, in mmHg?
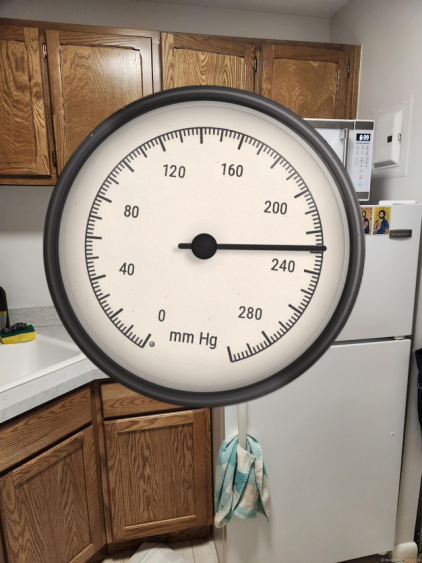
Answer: 228 mmHg
